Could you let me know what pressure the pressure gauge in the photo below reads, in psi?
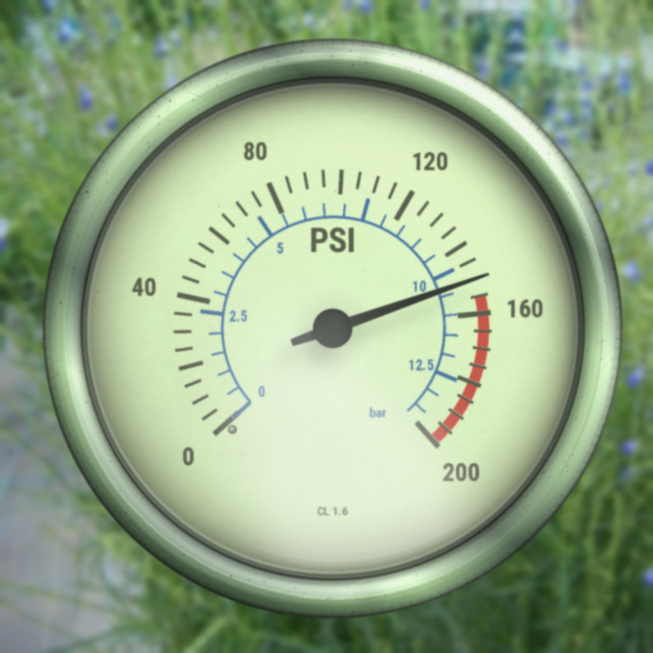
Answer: 150 psi
